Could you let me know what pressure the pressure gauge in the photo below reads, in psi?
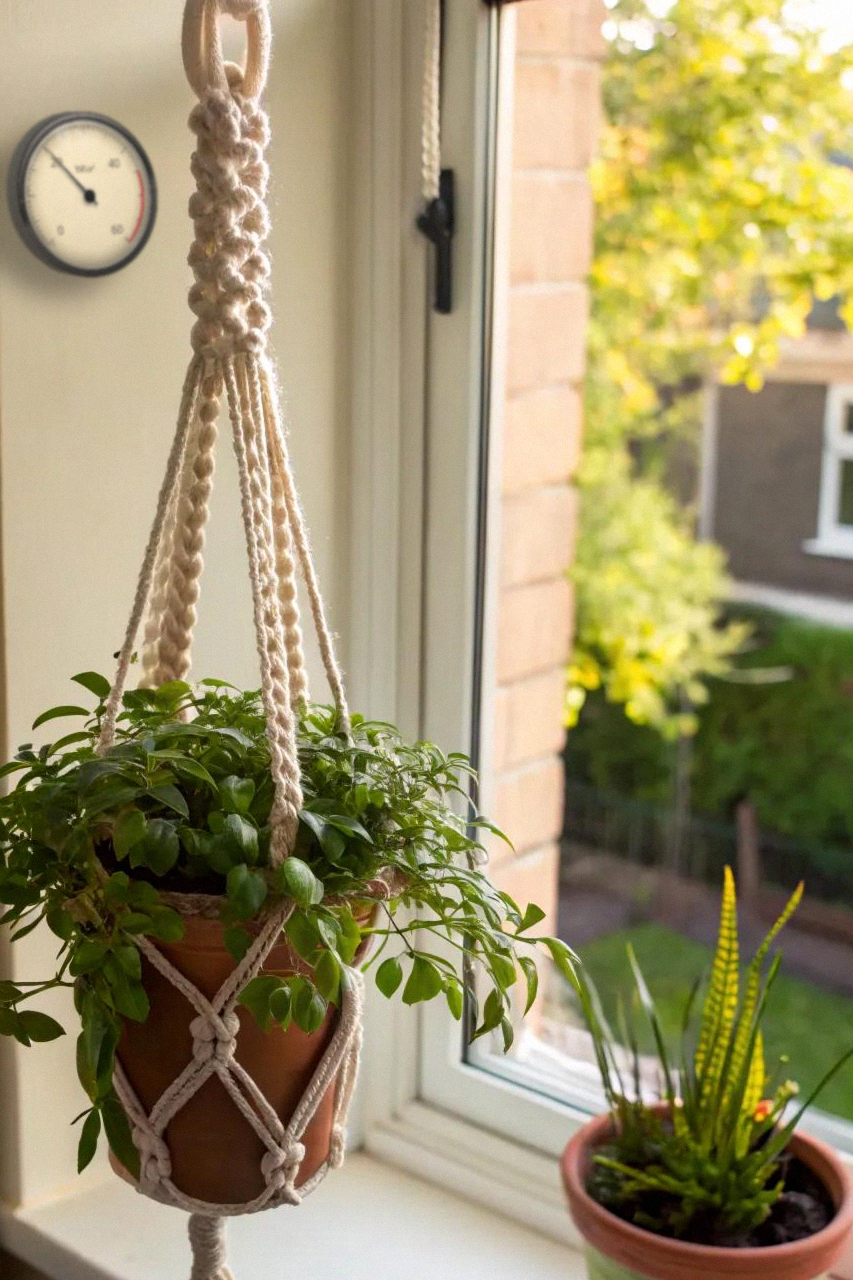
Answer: 20 psi
